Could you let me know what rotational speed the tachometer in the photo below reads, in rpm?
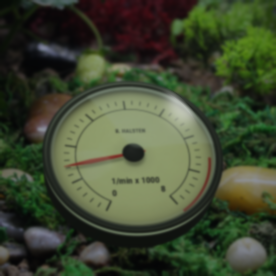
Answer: 1400 rpm
